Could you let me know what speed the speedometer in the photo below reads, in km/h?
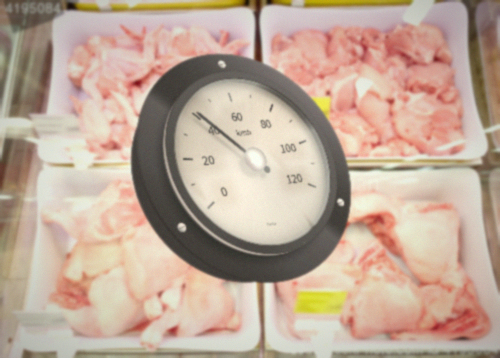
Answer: 40 km/h
